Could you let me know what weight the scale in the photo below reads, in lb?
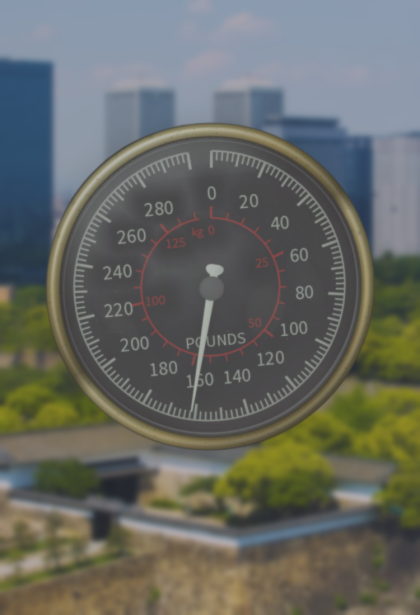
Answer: 162 lb
